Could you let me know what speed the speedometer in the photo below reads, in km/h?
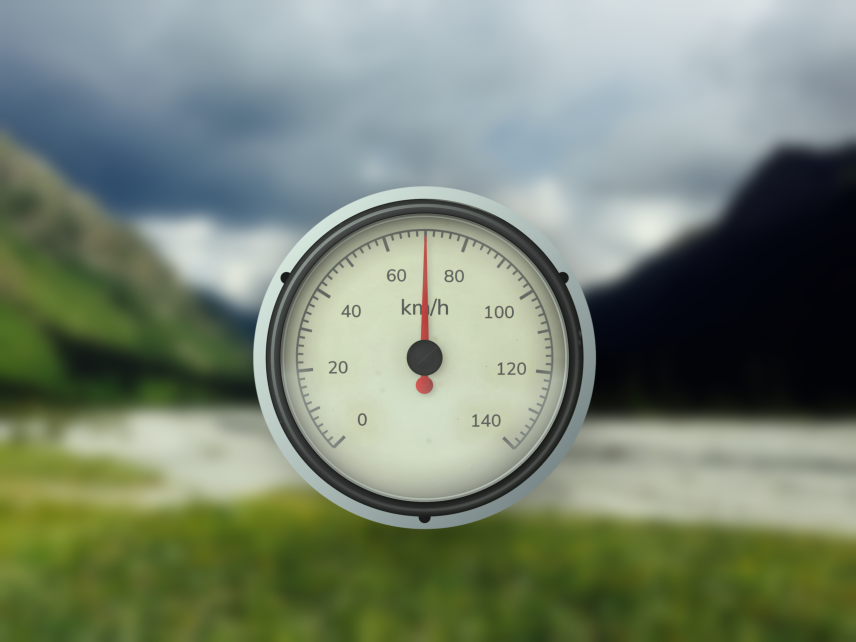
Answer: 70 km/h
